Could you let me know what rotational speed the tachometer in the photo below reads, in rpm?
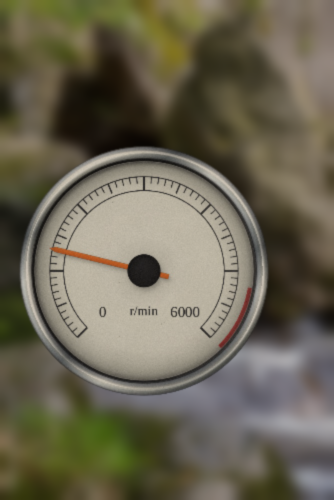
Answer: 1300 rpm
